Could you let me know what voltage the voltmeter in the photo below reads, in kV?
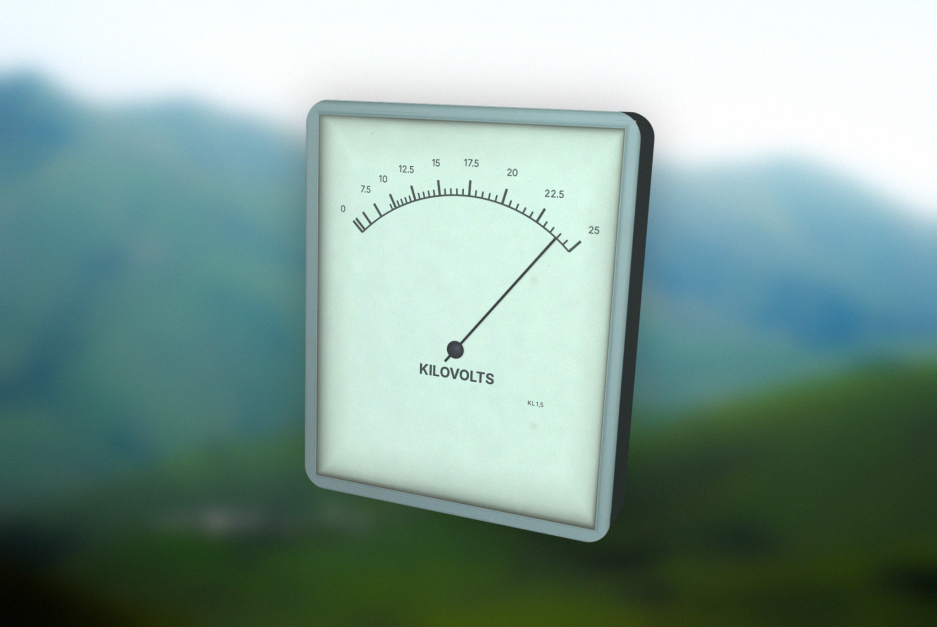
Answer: 24 kV
